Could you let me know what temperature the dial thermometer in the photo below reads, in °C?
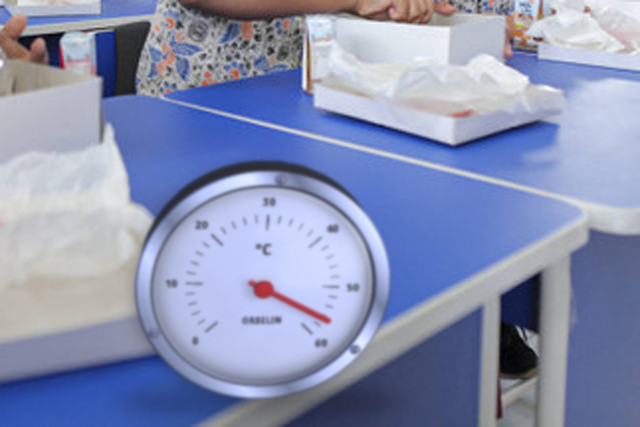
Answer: 56 °C
